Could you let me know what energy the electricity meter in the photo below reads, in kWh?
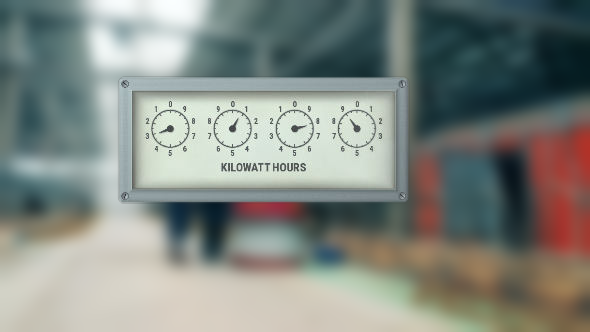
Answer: 3079 kWh
